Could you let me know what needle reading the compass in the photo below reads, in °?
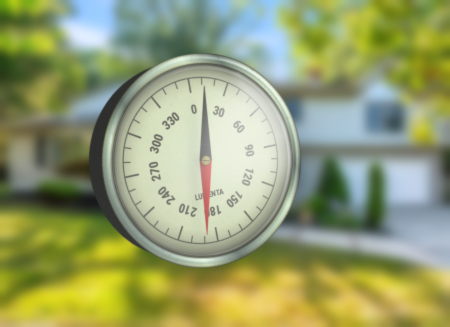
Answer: 190 °
